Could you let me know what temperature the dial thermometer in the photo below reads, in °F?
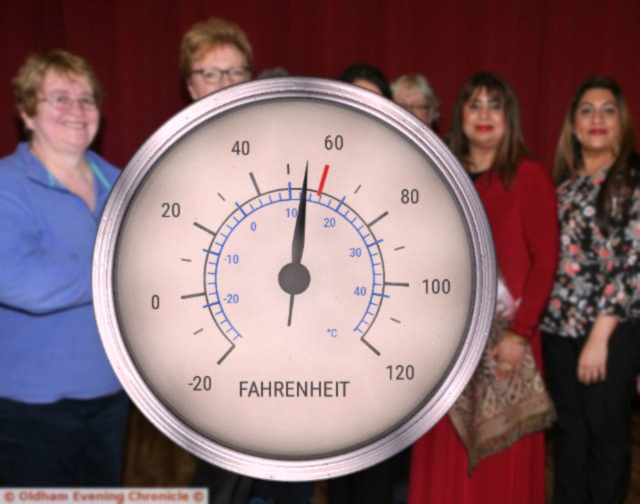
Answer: 55 °F
